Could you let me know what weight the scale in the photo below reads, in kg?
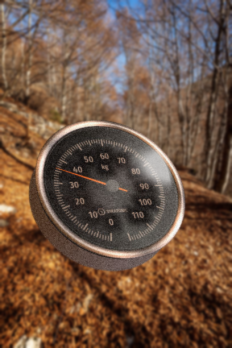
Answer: 35 kg
